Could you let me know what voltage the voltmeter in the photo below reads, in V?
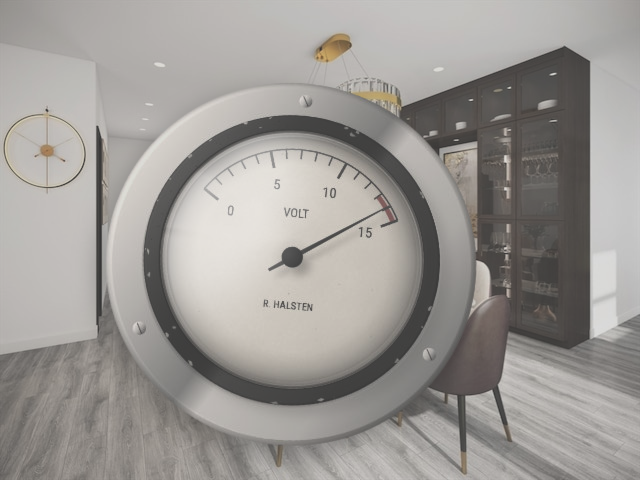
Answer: 14 V
